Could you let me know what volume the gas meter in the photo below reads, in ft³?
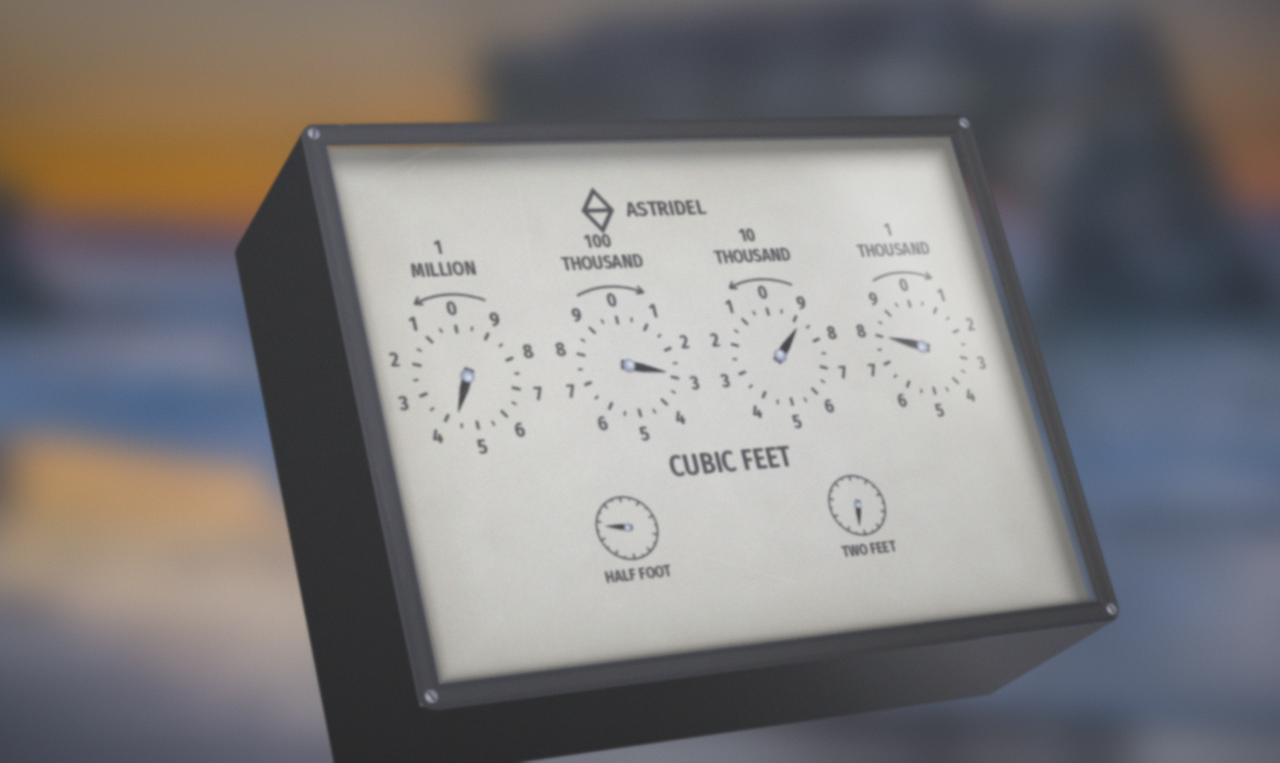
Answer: 428800 ft³
